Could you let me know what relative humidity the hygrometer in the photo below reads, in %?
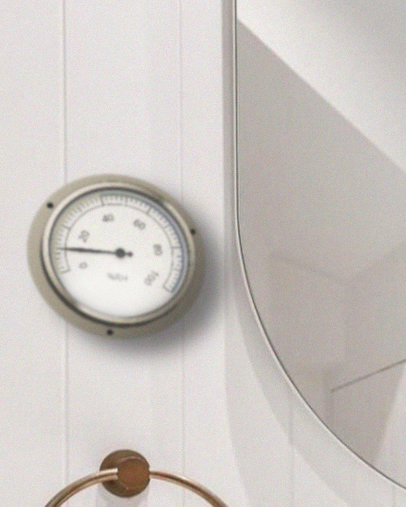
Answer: 10 %
